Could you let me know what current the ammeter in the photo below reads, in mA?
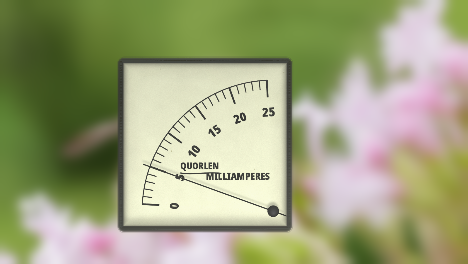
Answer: 5 mA
